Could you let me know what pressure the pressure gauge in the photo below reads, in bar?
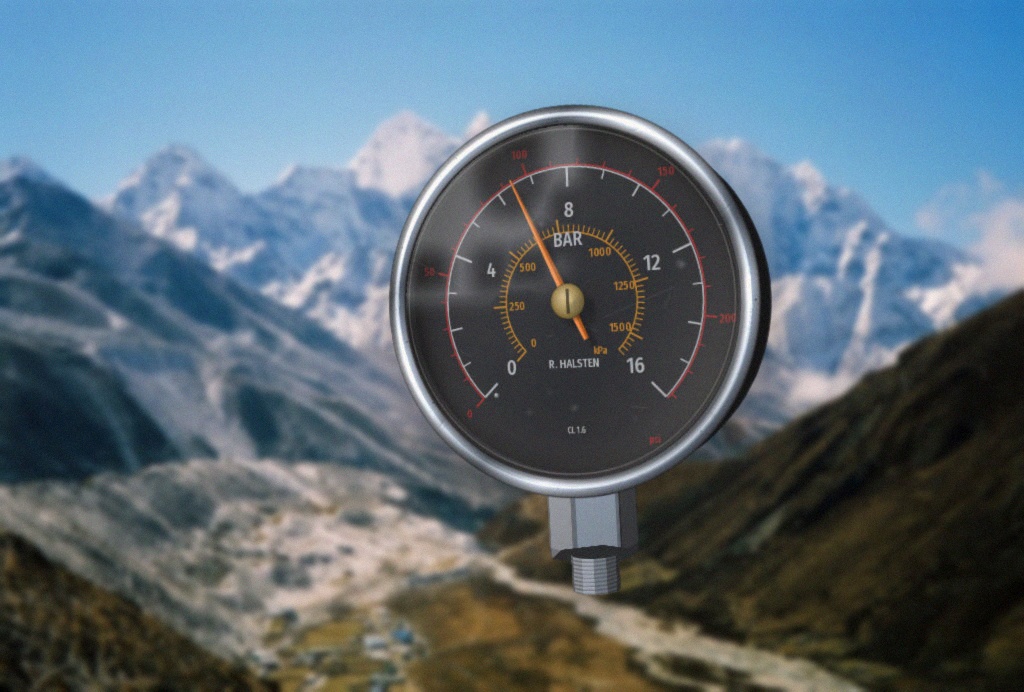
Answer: 6.5 bar
